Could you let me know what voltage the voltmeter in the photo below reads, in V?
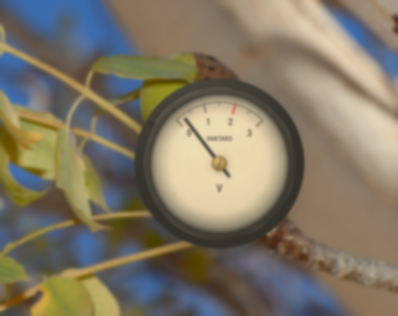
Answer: 0.25 V
